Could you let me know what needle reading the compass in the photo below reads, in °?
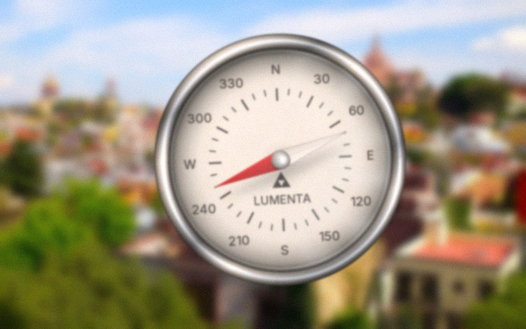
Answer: 250 °
